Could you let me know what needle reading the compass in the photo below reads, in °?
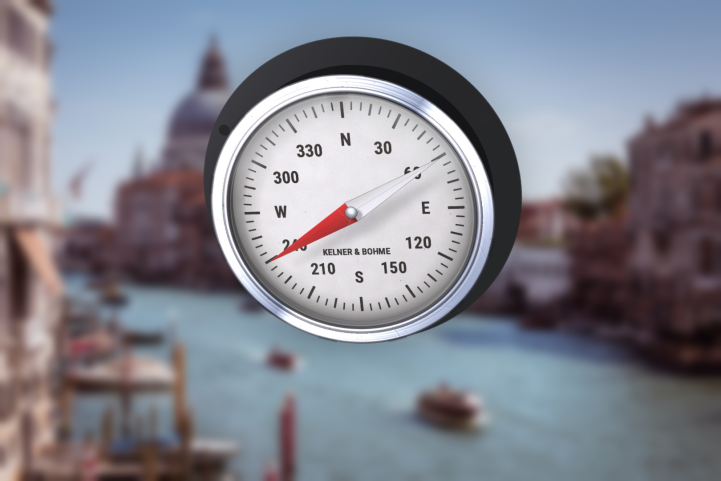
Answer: 240 °
